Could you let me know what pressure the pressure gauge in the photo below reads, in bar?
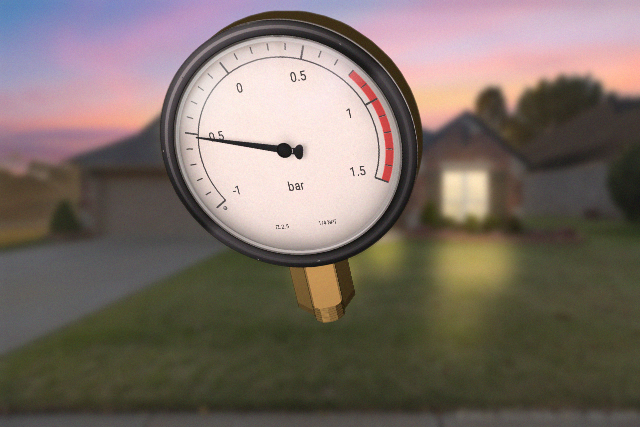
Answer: -0.5 bar
